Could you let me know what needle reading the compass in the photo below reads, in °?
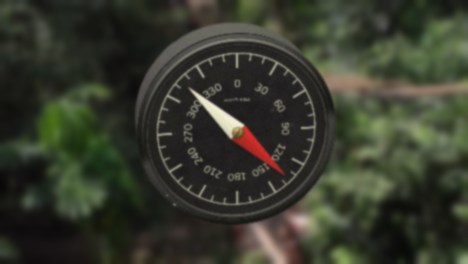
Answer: 135 °
